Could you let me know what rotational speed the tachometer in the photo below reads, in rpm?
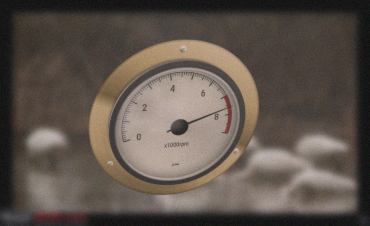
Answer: 7500 rpm
